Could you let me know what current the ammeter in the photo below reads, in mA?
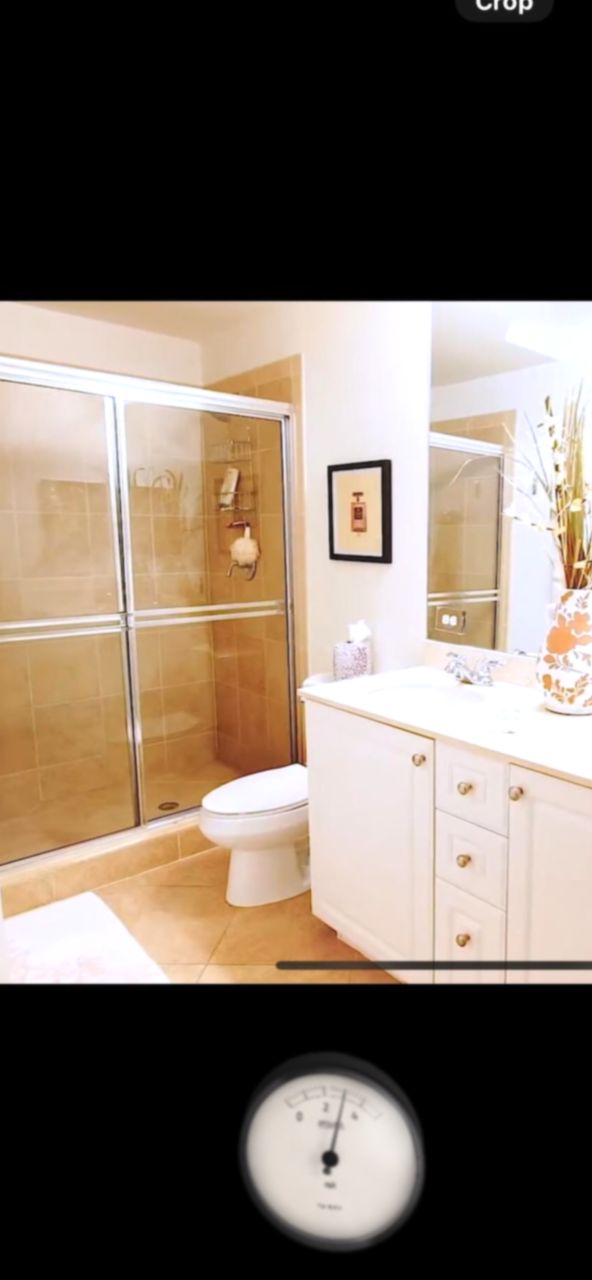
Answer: 3 mA
